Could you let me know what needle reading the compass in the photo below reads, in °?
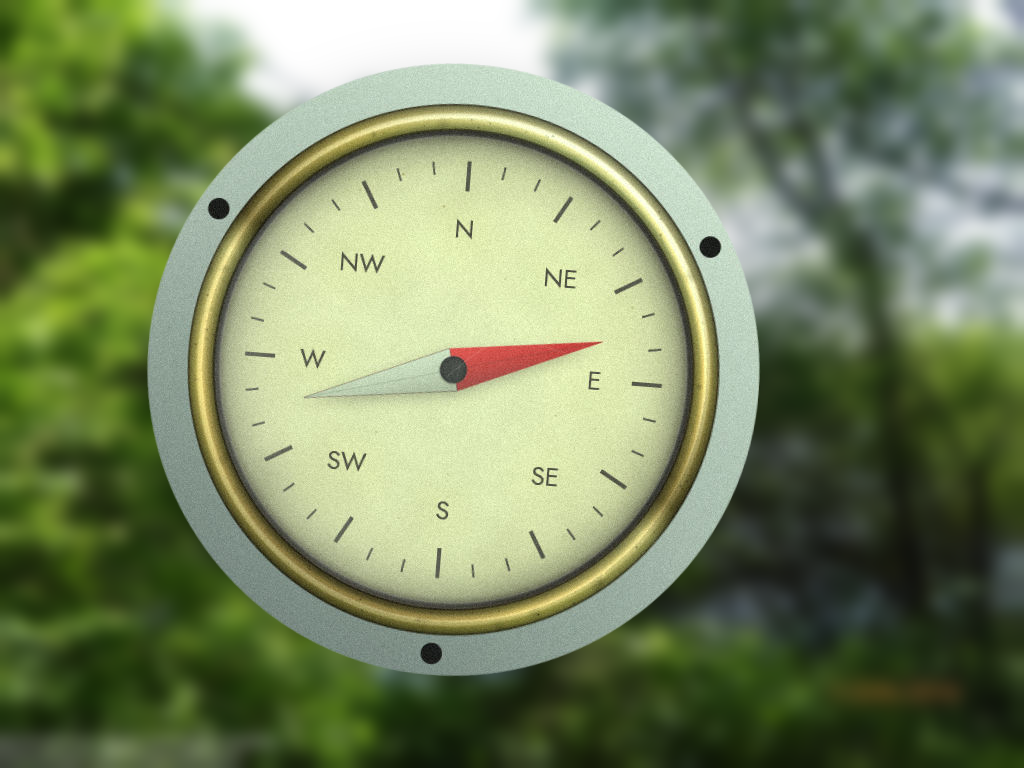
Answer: 75 °
